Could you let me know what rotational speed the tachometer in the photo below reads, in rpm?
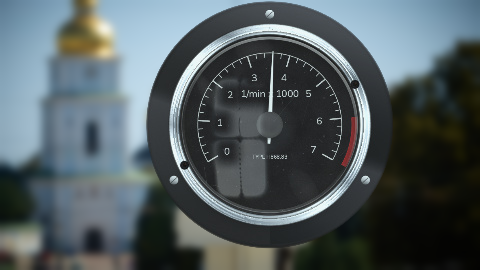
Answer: 3600 rpm
